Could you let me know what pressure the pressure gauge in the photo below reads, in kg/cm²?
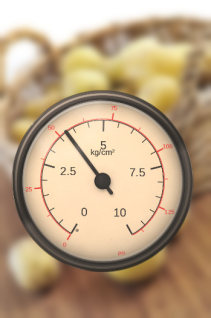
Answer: 3.75 kg/cm²
